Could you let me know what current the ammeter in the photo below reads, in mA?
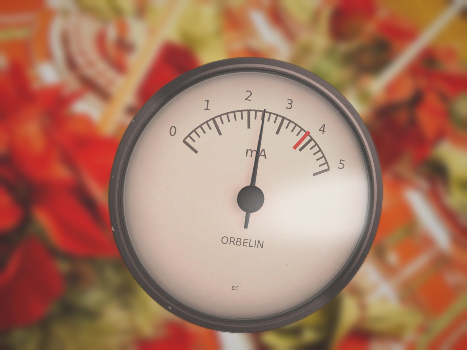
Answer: 2.4 mA
